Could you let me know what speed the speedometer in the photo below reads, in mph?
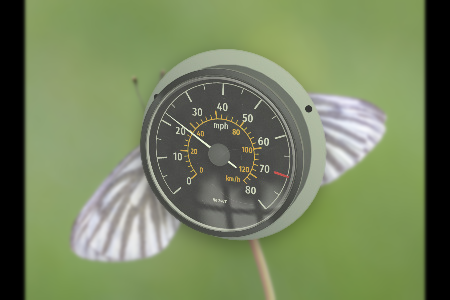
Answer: 22.5 mph
